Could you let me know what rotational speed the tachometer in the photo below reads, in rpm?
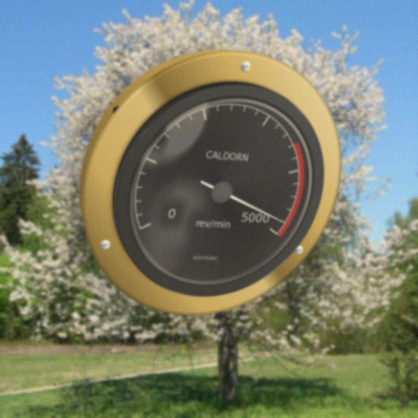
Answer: 4800 rpm
